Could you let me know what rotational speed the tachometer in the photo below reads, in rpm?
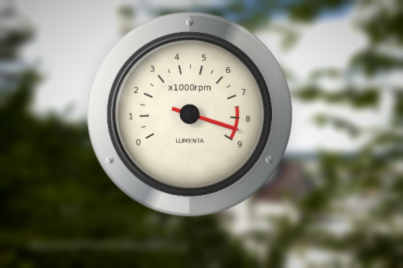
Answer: 8500 rpm
